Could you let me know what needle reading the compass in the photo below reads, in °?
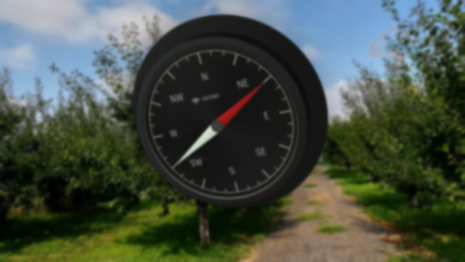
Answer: 60 °
